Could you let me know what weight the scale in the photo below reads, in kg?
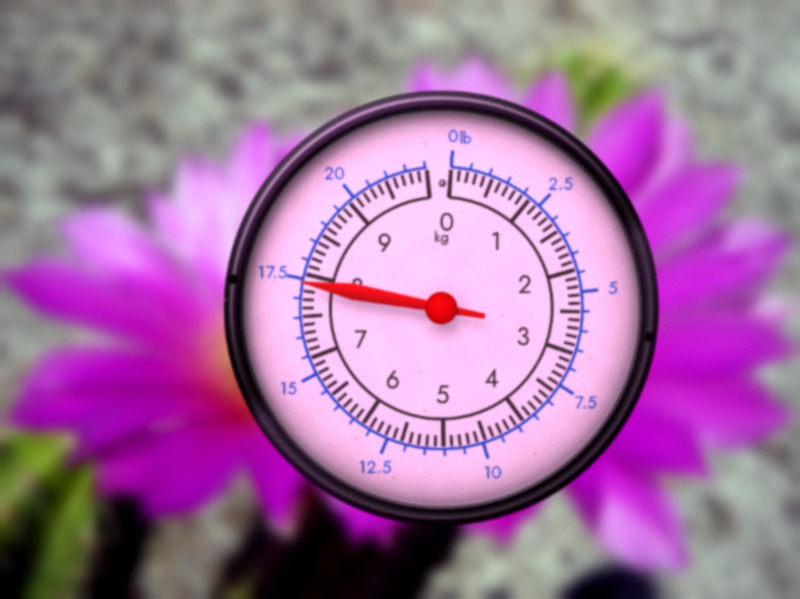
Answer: 7.9 kg
